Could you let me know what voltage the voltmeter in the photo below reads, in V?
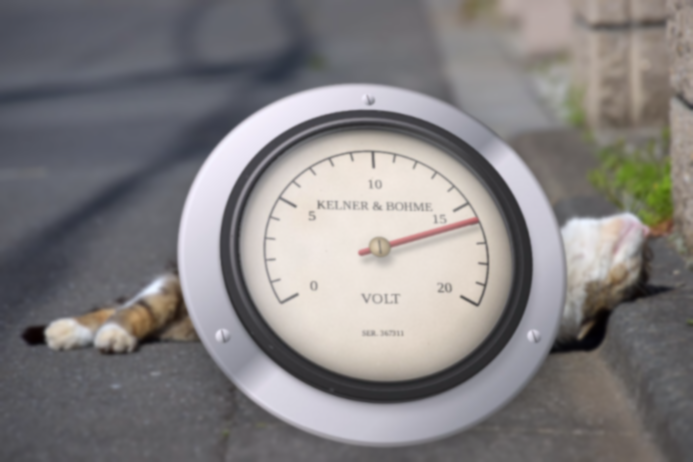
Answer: 16 V
